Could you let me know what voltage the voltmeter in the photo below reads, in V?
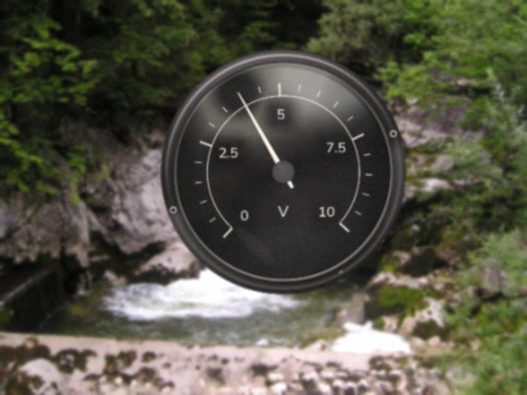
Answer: 4 V
